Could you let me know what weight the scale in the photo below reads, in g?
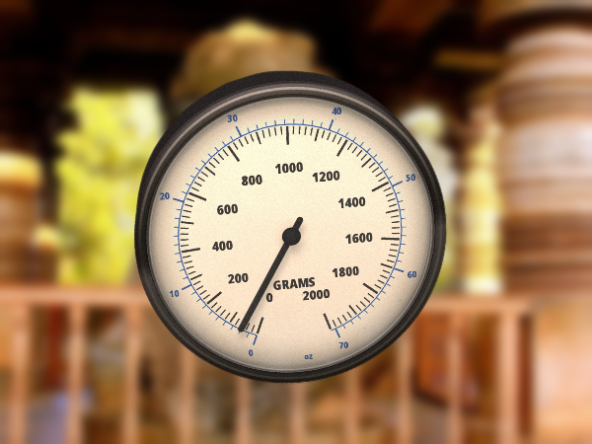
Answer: 60 g
